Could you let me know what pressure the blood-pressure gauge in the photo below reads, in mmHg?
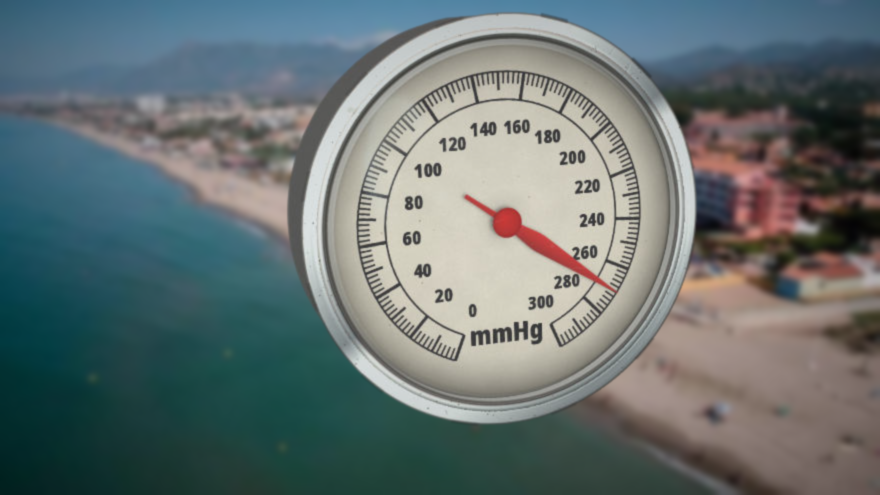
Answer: 270 mmHg
